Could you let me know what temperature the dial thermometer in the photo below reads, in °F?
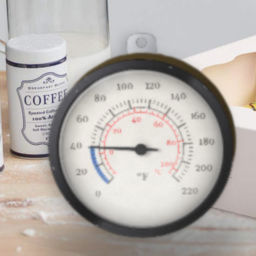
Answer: 40 °F
